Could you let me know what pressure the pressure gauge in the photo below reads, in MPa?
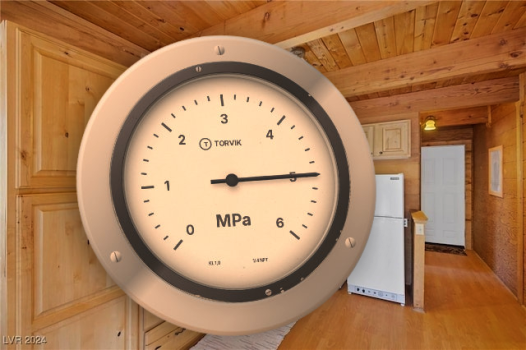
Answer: 5 MPa
